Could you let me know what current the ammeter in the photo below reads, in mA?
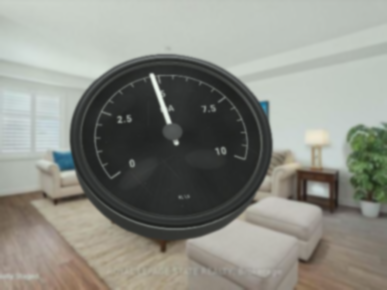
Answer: 4.75 mA
